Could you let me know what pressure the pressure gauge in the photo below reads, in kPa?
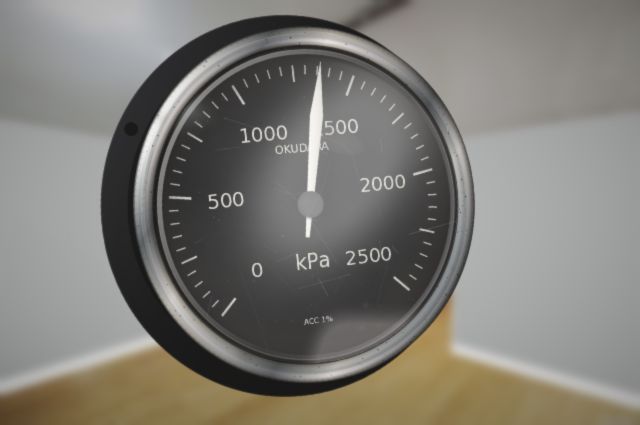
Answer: 1350 kPa
